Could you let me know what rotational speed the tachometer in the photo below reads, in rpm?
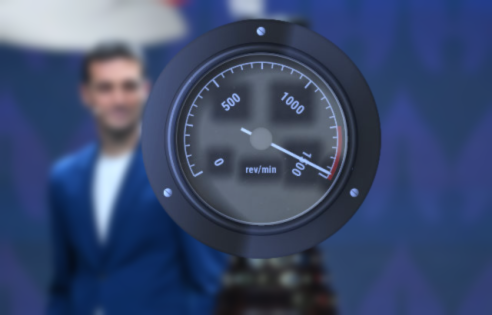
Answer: 1475 rpm
